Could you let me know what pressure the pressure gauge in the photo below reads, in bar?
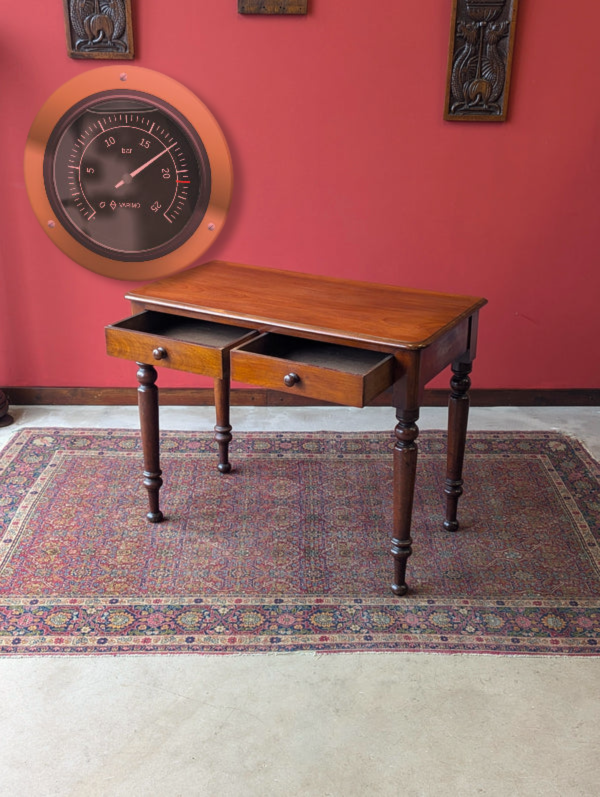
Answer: 17.5 bar
